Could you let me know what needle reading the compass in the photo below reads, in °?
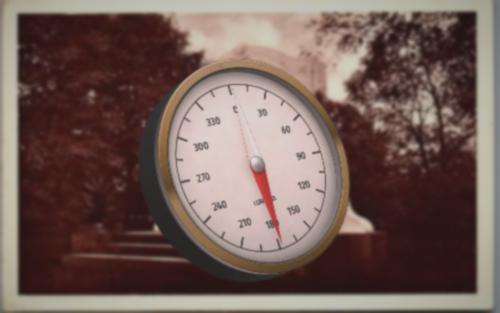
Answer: 180 °
